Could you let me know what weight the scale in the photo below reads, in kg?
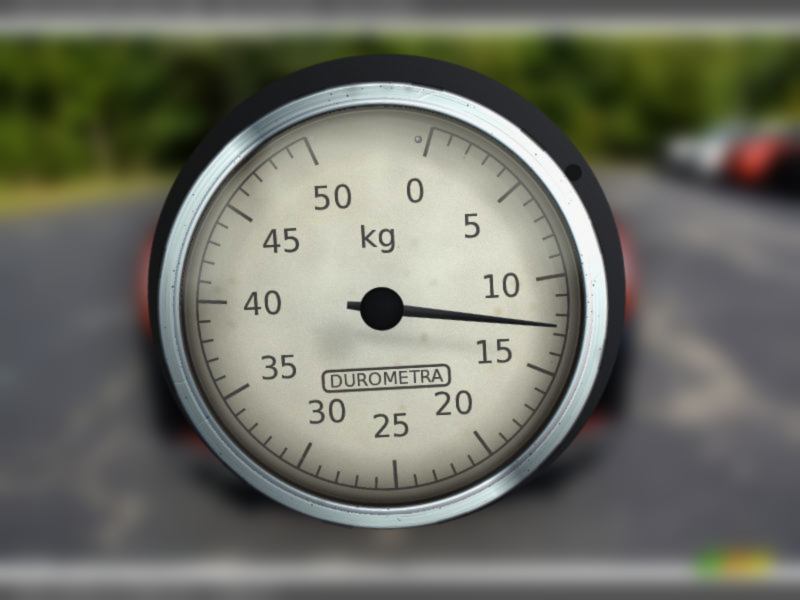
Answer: 12.5 kg
